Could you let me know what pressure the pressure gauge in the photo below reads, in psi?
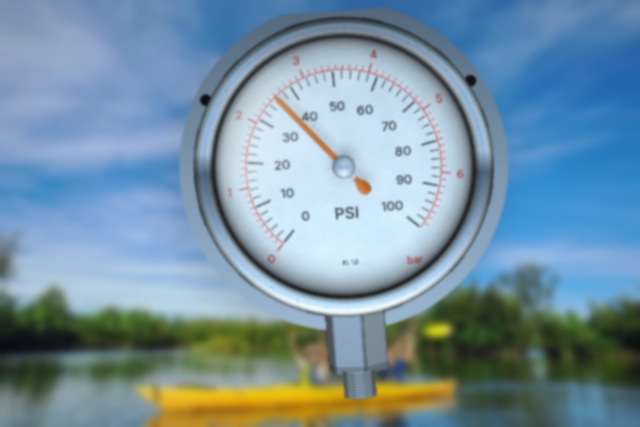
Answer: 36 psi
